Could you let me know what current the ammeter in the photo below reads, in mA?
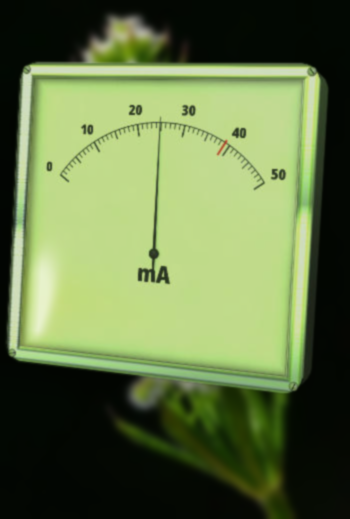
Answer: 25 mA
